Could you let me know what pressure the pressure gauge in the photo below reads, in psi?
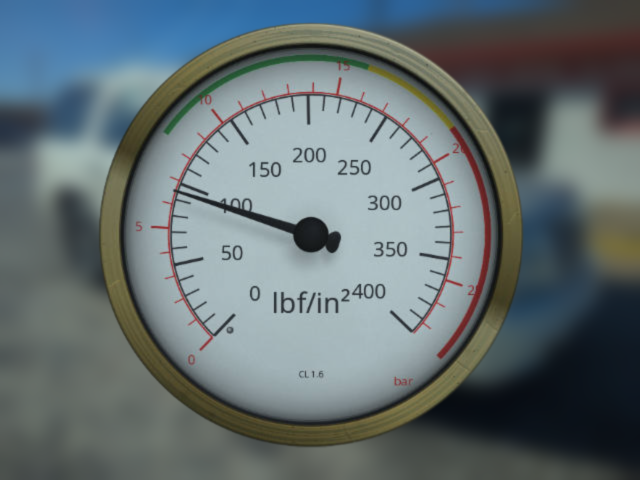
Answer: 95 psi
